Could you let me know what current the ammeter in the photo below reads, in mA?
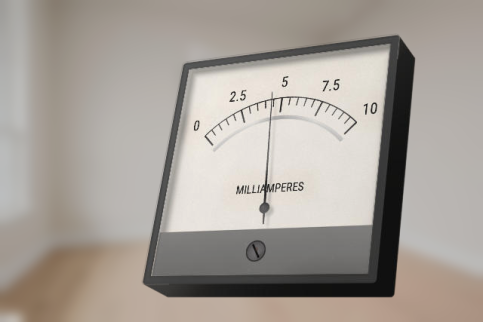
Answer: 4.5 mA
